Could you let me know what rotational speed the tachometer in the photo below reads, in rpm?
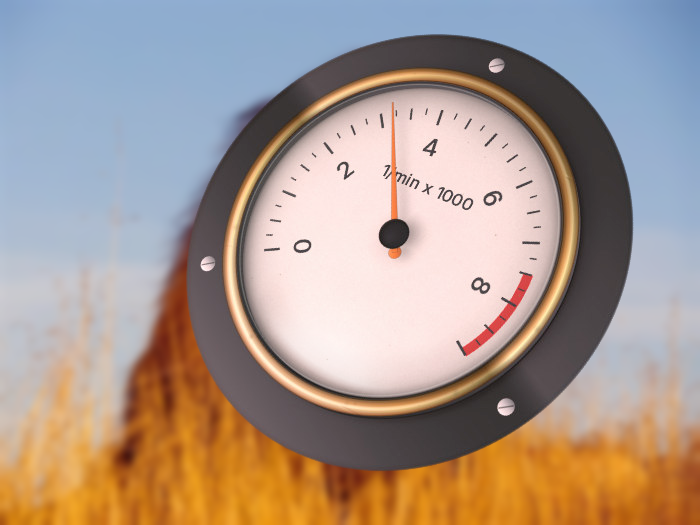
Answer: 3250 rpm
